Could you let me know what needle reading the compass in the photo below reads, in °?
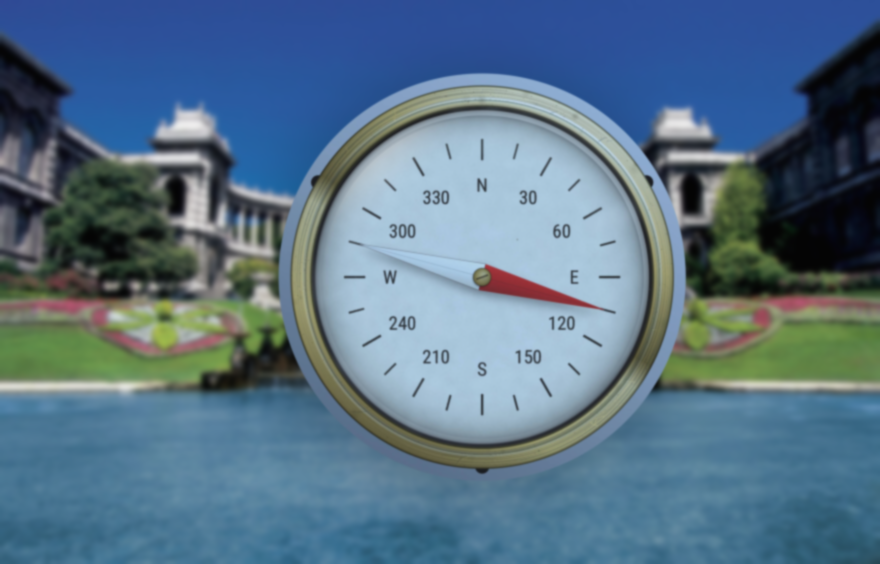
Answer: 105 °
